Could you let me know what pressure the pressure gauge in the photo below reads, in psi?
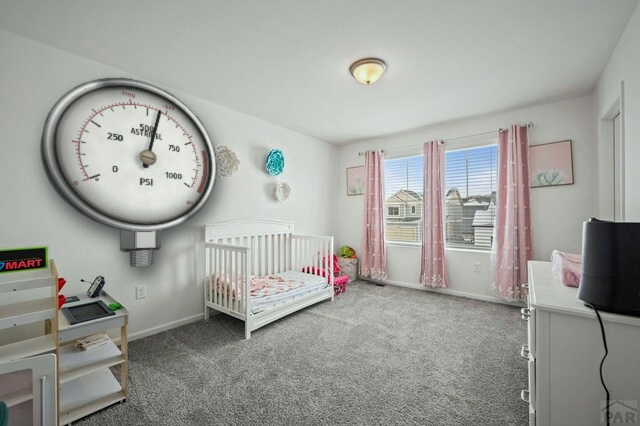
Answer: 550 psi
